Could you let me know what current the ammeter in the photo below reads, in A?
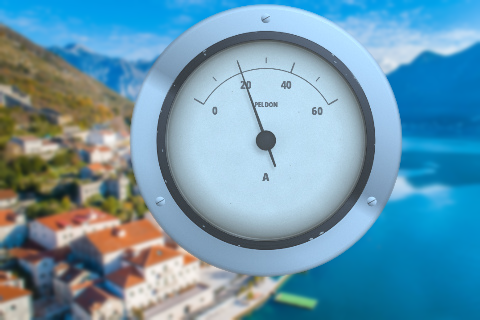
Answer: 20 A
